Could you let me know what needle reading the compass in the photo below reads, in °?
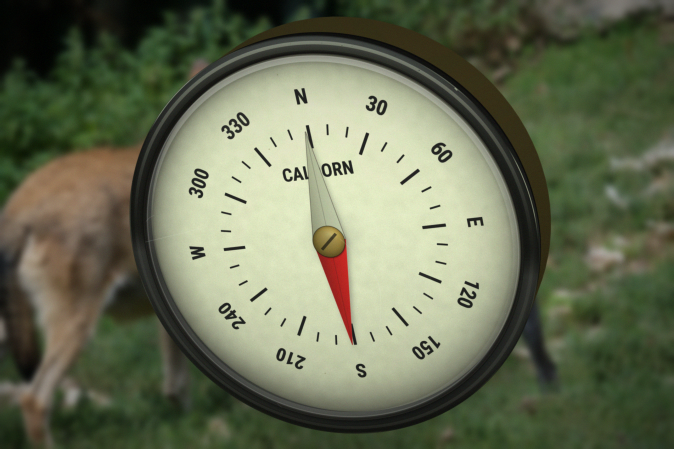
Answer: 180 °
